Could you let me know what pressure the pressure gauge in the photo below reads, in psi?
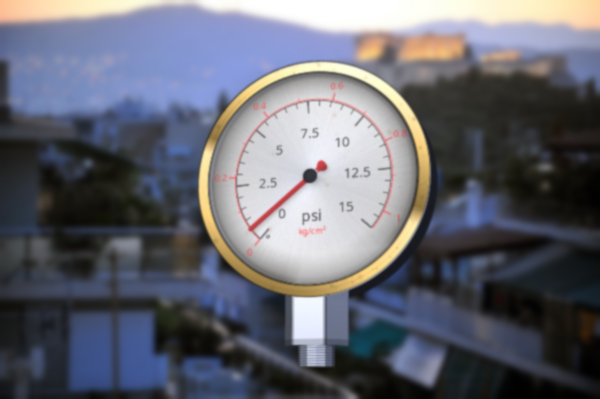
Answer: 0.5 psi
